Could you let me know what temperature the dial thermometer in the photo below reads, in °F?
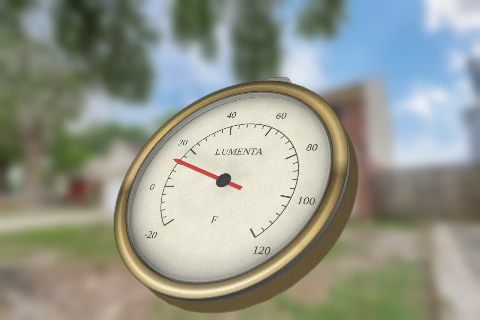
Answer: 12 °F
